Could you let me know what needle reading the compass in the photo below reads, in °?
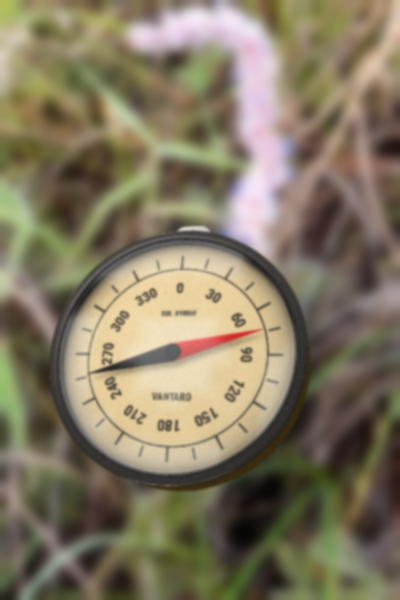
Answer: 75 °
